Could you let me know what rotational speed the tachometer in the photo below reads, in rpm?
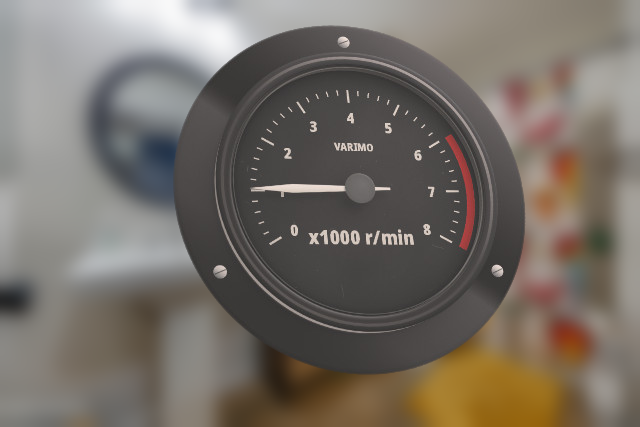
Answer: 1000 rpm
